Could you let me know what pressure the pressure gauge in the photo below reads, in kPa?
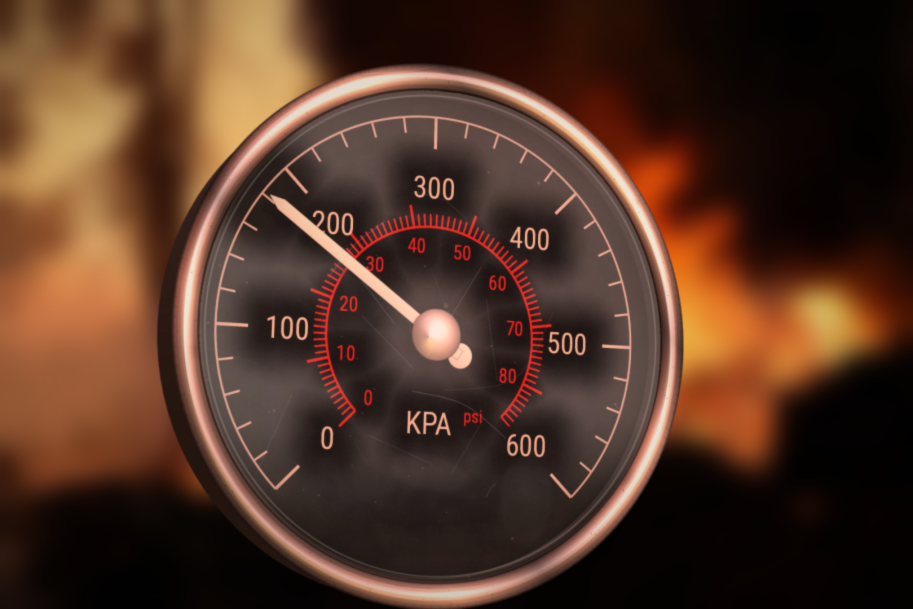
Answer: 180 kPa
